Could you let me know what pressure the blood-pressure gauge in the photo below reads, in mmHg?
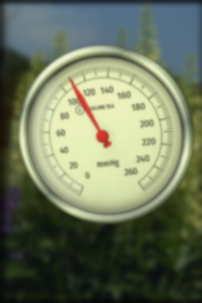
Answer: 110 mmHg
